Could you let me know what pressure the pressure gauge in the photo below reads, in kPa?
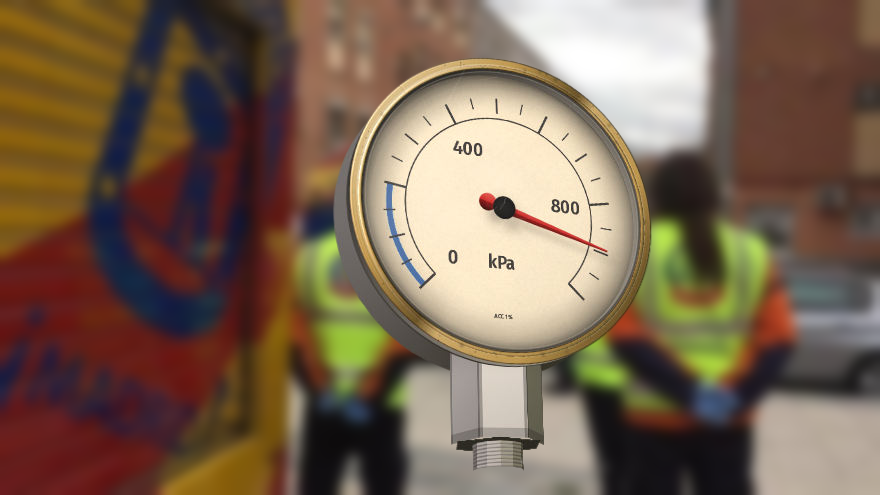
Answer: 900 kPa
